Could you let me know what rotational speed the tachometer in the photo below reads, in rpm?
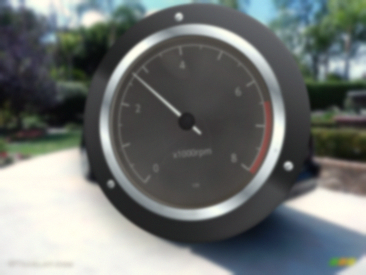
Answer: 2750 rpm
